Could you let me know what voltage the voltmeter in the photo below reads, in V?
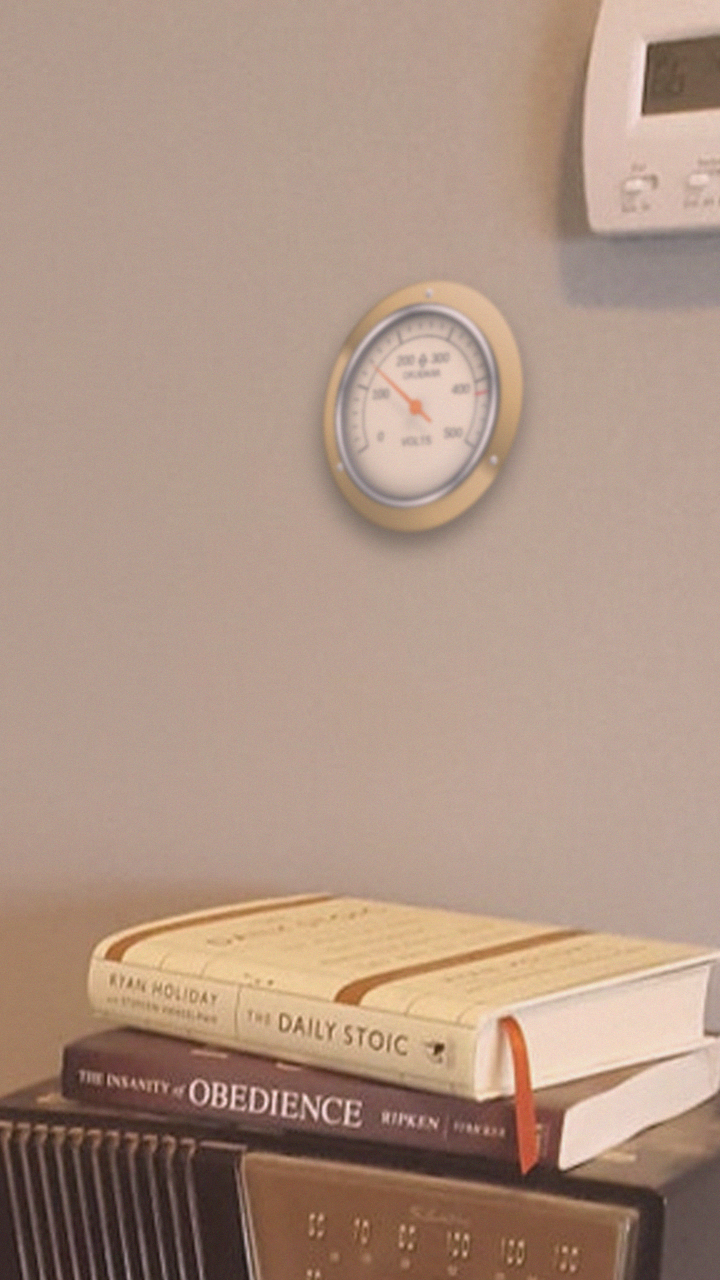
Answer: 140 V
